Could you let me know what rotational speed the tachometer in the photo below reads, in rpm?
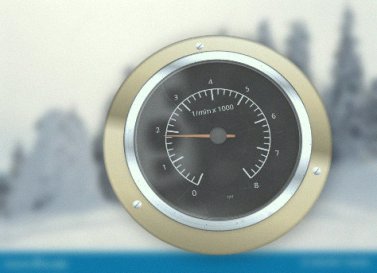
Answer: 1800 rpm
